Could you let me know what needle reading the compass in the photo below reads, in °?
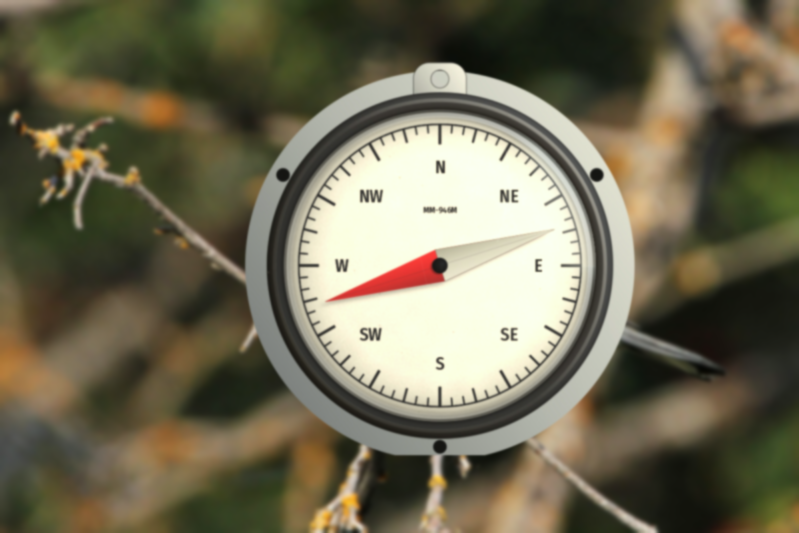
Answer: 252.5 °
